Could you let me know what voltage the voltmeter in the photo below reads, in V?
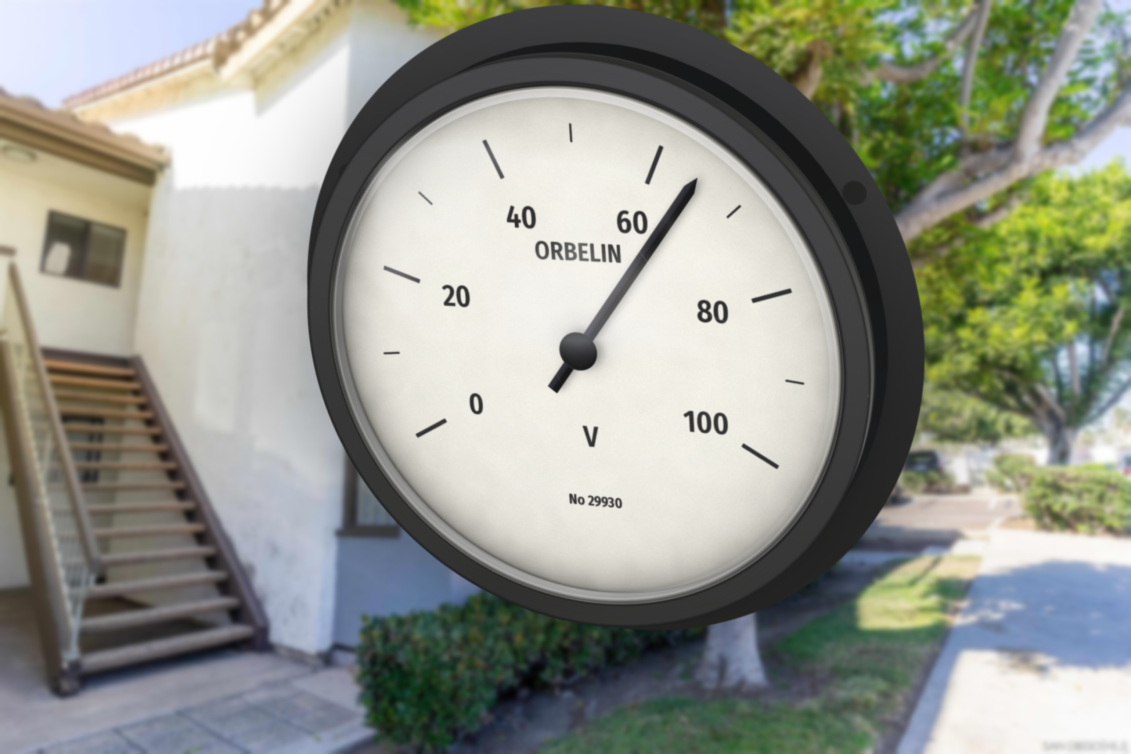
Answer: 65 V
